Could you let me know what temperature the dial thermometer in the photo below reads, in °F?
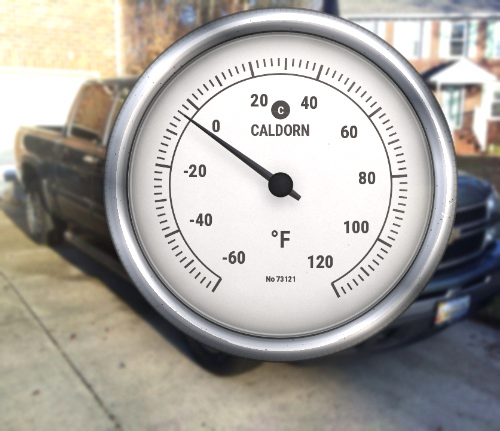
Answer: -4 °F
